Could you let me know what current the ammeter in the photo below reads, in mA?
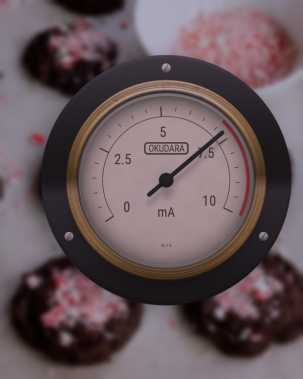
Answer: 7.25 mA
